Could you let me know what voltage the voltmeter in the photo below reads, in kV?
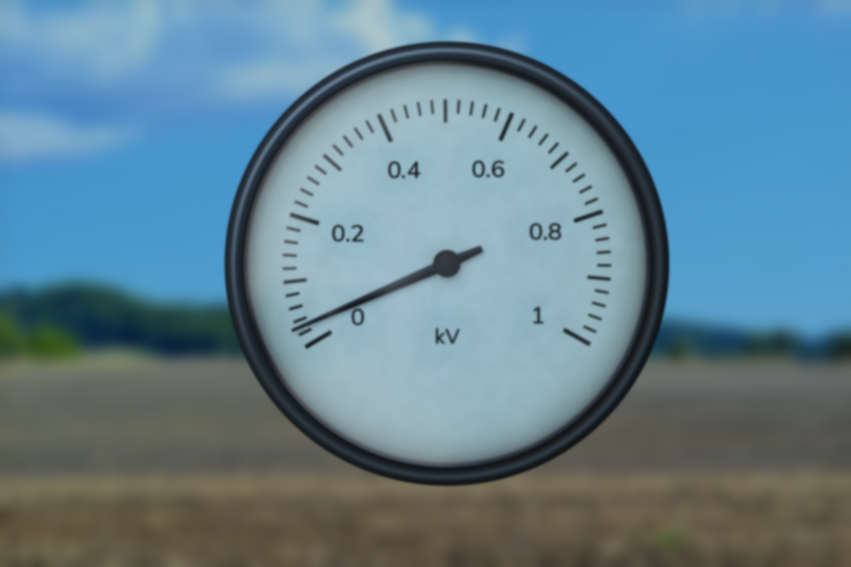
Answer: 0.03 kV
